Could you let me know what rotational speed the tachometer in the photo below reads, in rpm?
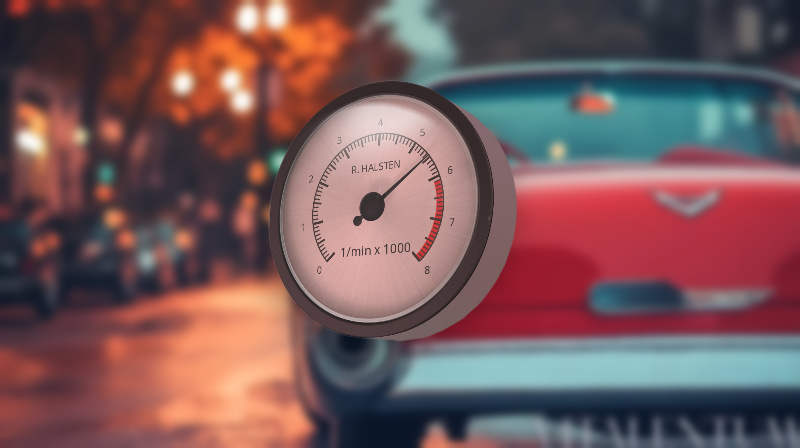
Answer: 5500 rpm
